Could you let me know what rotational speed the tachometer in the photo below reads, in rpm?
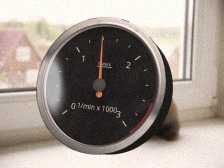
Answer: 1400 rpm
